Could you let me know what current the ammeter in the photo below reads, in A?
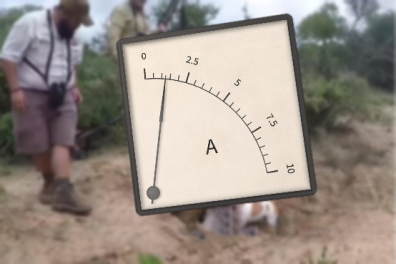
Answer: 1.25 A
